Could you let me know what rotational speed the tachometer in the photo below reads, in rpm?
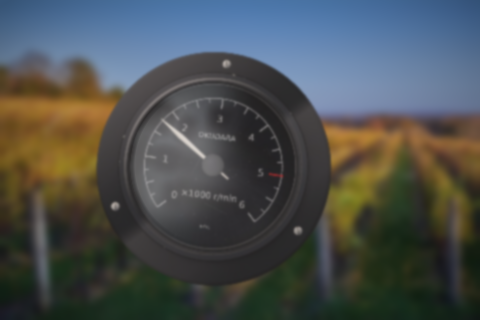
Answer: 1750 rpm
